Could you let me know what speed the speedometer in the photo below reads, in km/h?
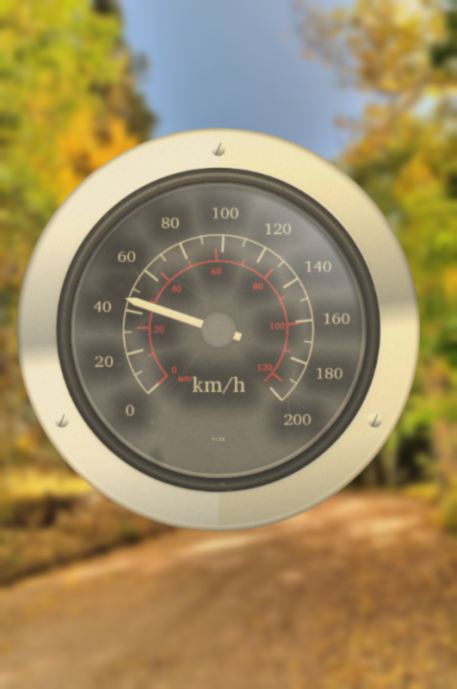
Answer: 45 km/h
